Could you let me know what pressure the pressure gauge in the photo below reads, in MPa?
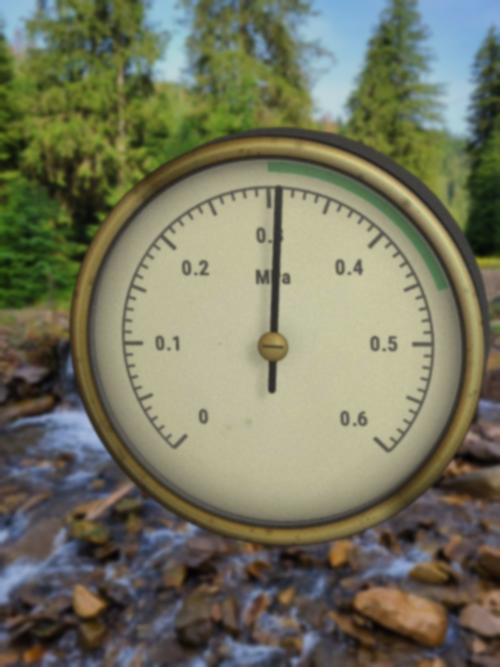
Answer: 0.31 MPa
